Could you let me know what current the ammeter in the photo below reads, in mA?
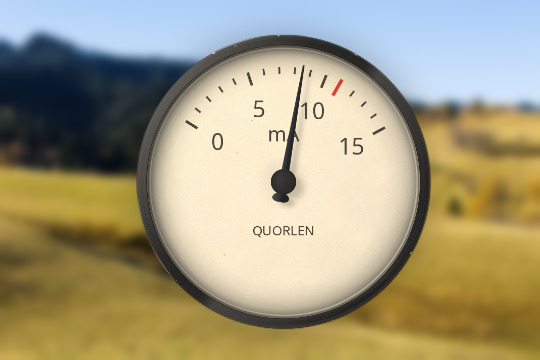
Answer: 8.5 mA
